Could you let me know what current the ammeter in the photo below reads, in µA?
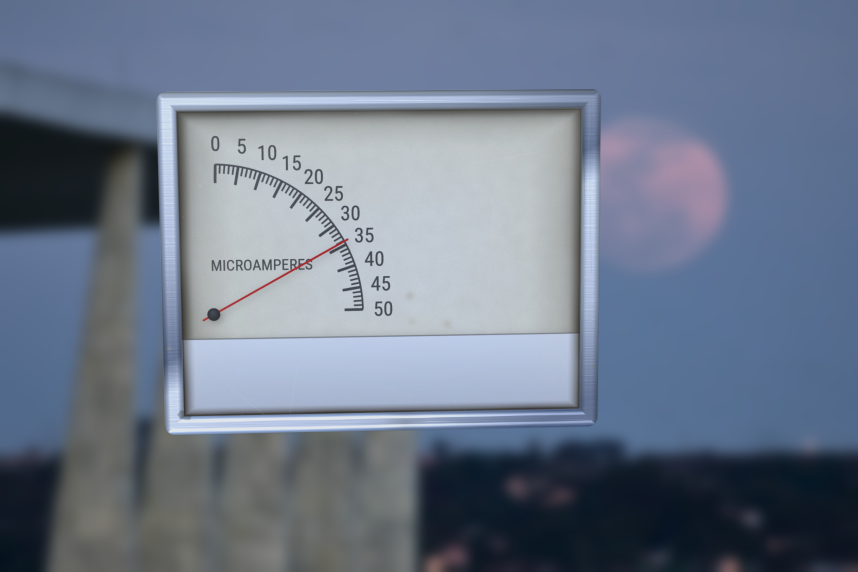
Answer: 34 µA
